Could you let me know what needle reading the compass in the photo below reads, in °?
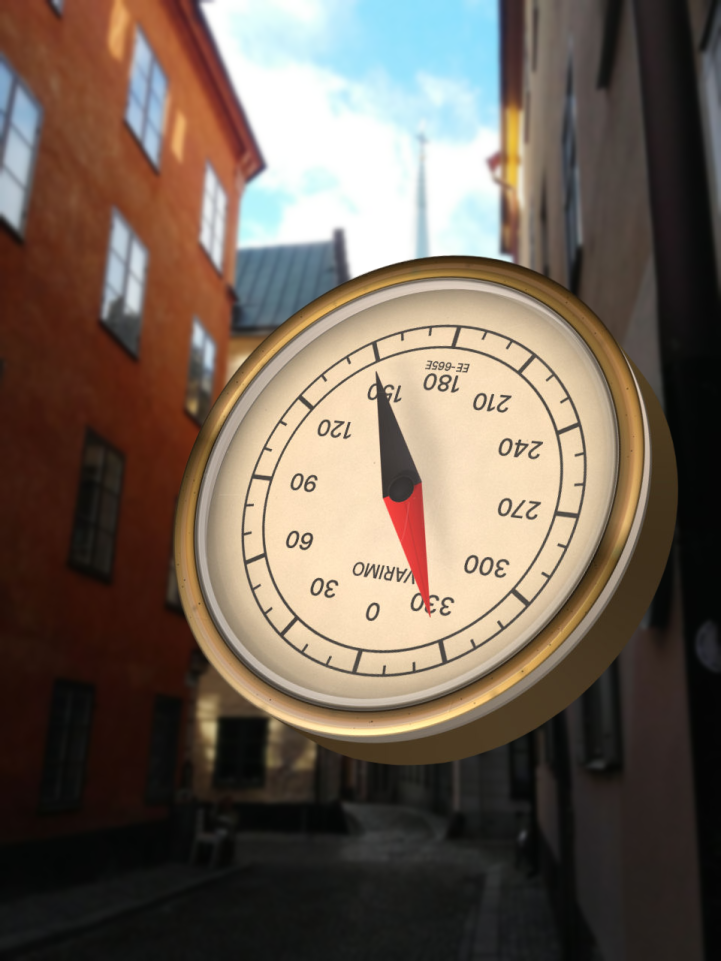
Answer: 330 °
